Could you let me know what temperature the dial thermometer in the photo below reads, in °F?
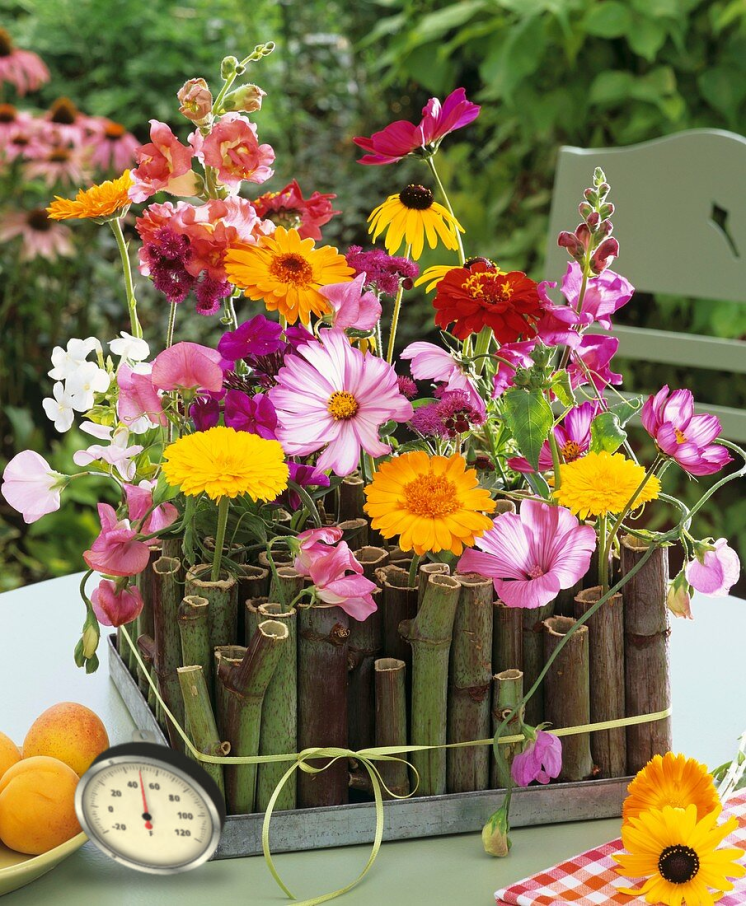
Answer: 50 °F
